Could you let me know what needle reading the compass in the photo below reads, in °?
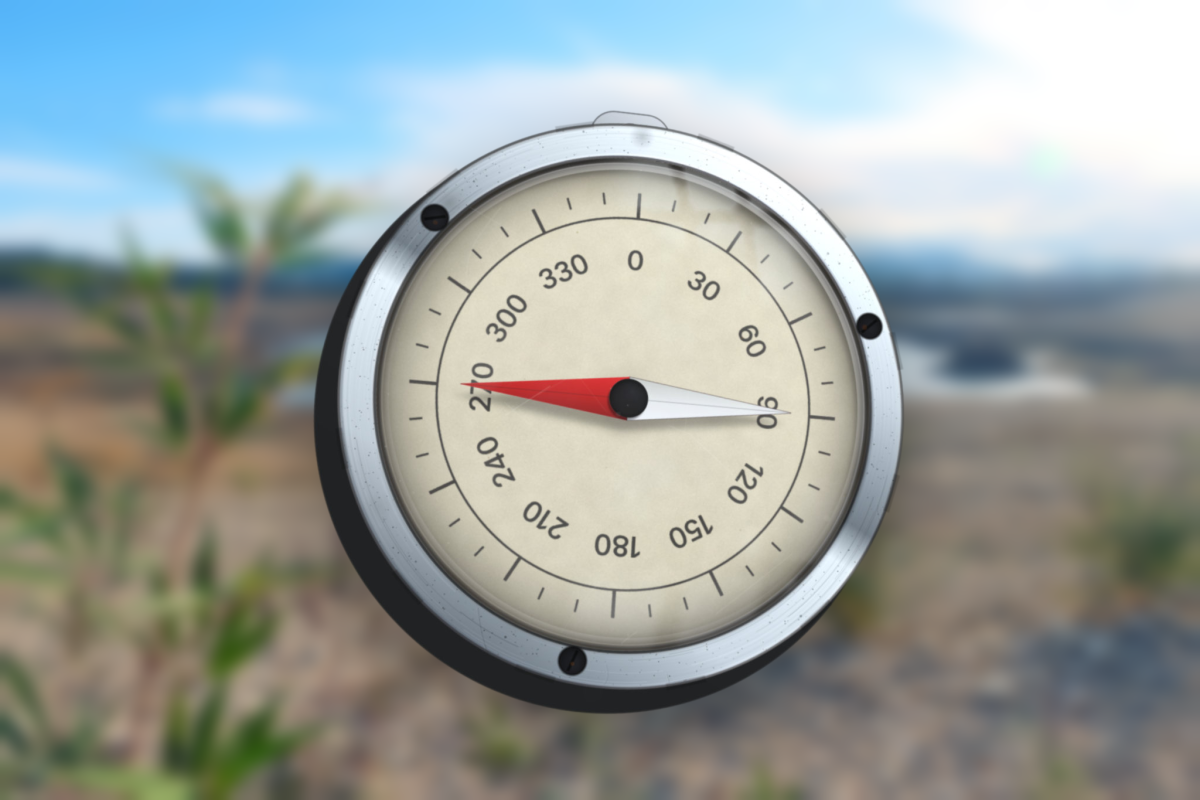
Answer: 270 °
